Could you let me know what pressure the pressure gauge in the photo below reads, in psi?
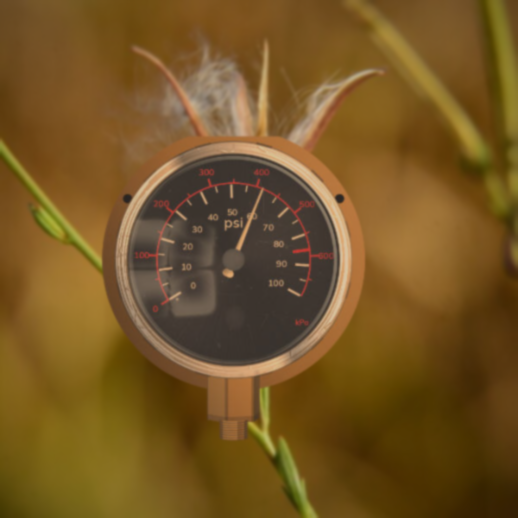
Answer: 60 psi
